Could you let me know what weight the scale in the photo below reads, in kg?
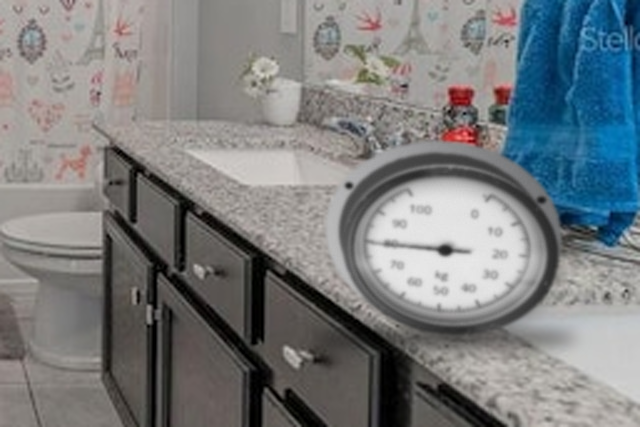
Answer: 80 kg
